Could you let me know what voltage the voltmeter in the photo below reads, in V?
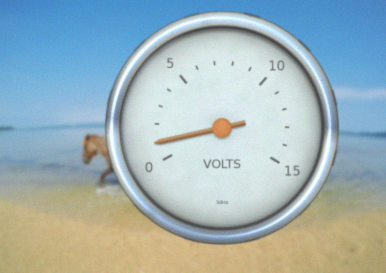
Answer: 1 V
